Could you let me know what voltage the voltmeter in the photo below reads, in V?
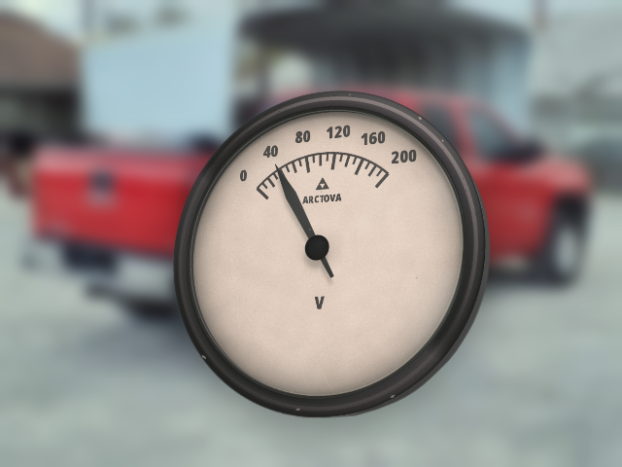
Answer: 40 V
